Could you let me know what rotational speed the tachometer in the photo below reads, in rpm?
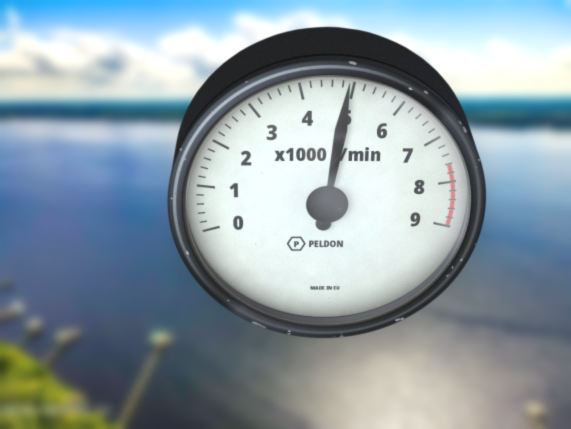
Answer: 4900 rpm
